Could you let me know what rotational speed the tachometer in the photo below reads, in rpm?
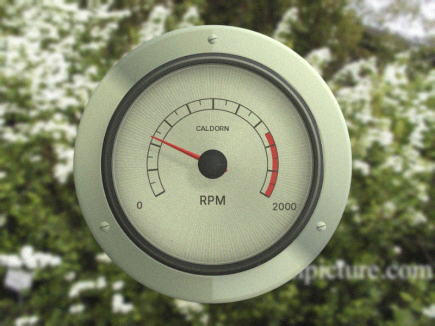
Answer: 450 rpm
